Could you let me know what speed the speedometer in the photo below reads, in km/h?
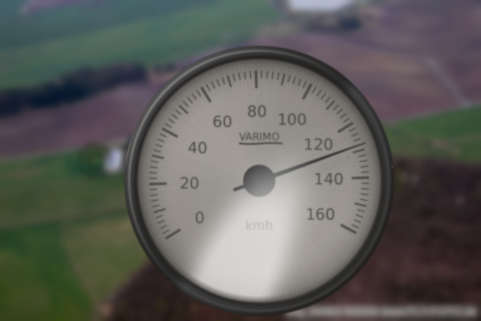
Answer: 128 km/h
